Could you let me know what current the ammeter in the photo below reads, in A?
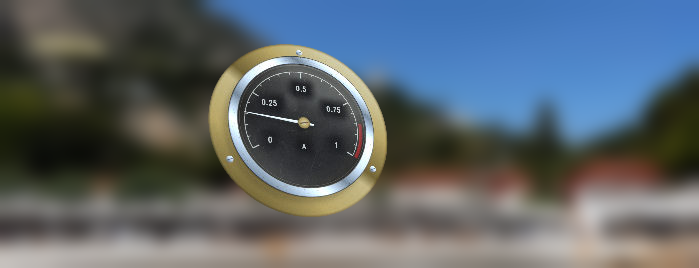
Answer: 0.15 A
